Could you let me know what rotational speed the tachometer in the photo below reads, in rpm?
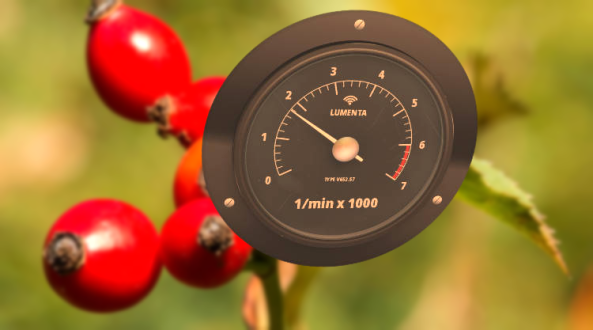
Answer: 1800 rpm
